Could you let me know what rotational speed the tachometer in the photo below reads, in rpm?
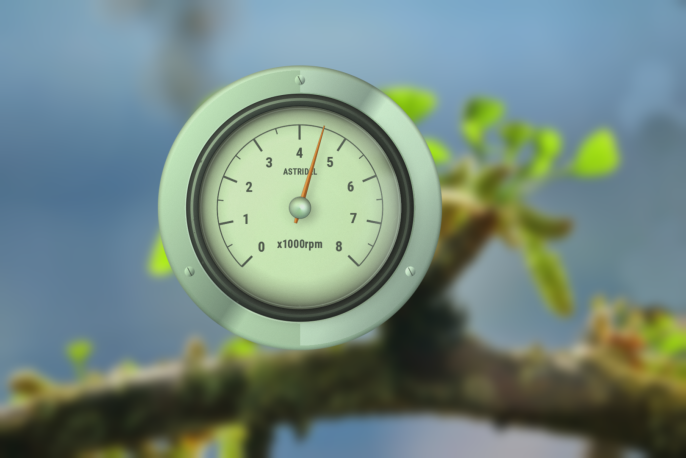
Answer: 4500 rpm
